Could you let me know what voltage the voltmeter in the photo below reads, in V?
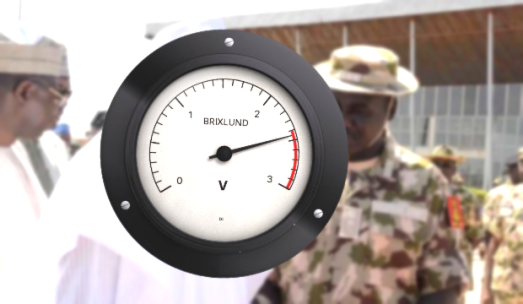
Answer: 2.45 V
